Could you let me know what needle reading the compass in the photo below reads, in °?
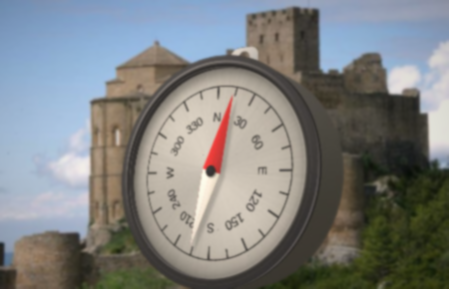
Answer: 15 °
